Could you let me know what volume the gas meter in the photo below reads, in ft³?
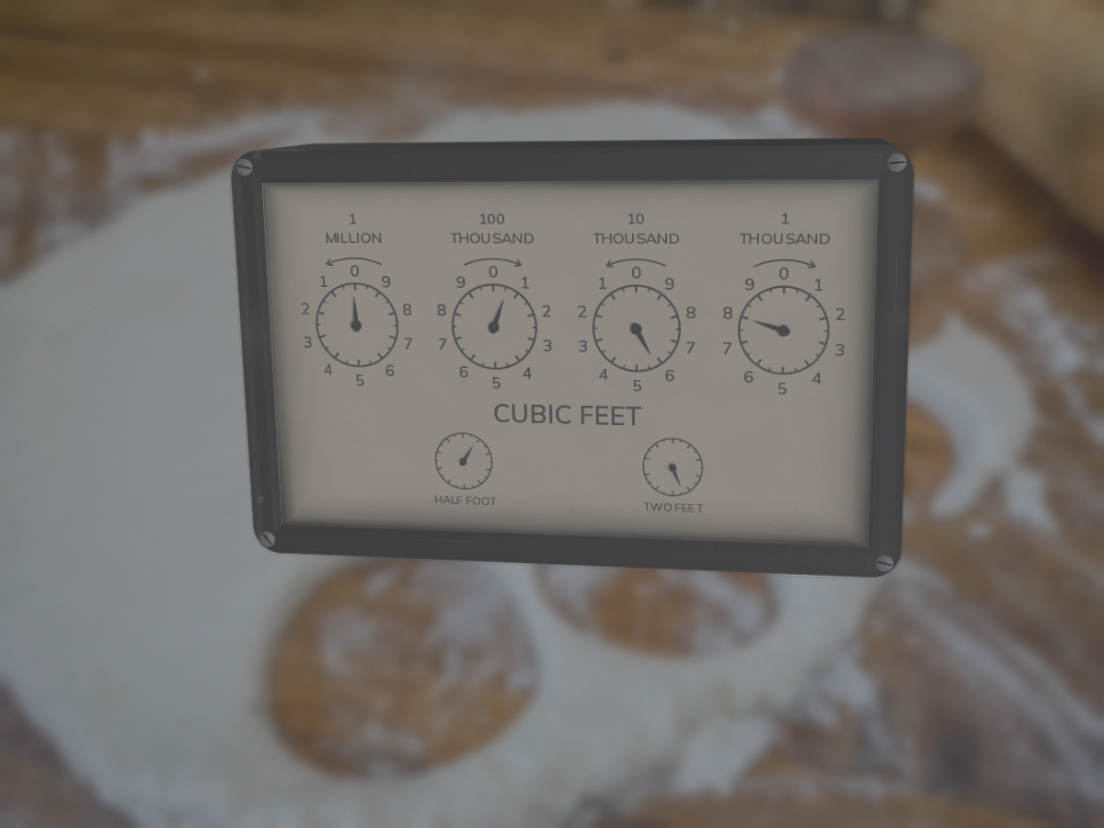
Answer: 5800 ft³
